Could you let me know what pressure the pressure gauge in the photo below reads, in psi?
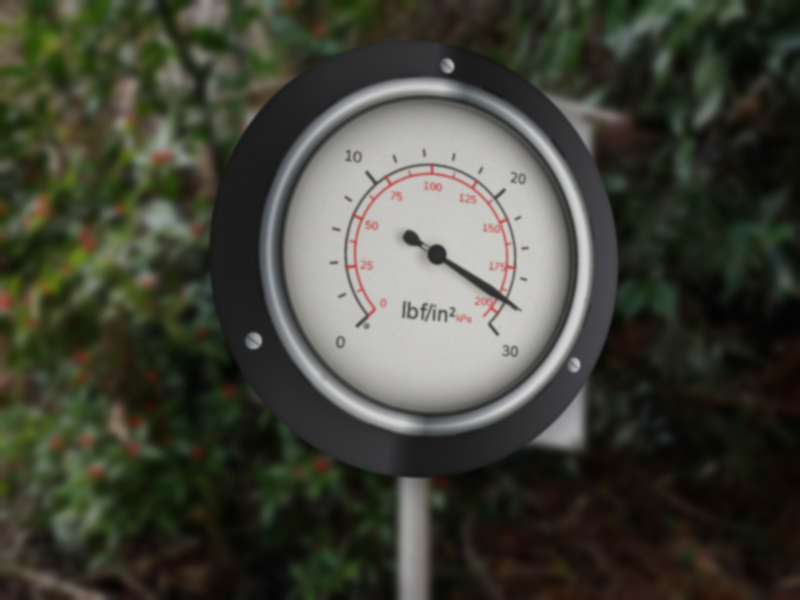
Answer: 28 psi
